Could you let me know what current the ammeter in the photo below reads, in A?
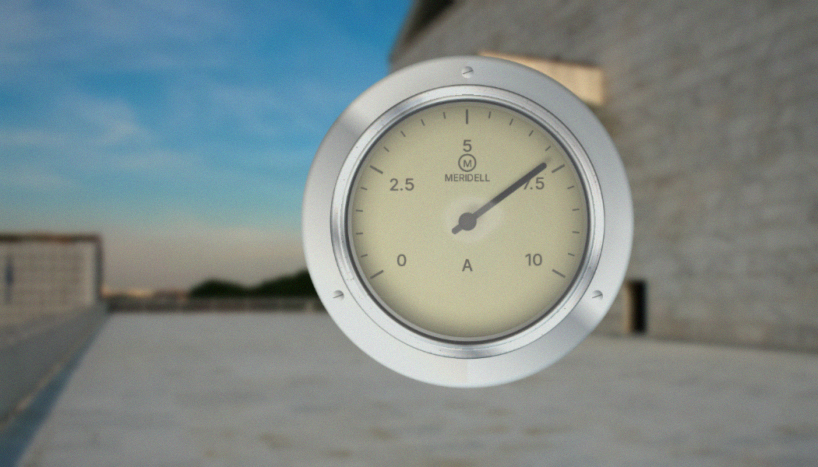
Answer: 7.25 A
